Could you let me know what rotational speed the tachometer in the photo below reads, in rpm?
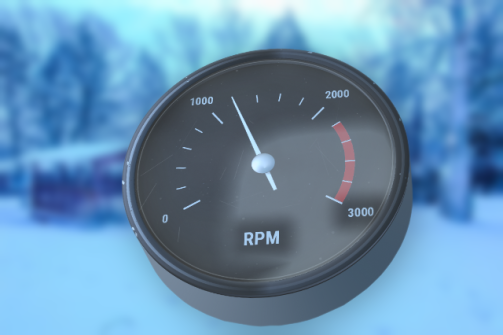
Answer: 1200 rpm
